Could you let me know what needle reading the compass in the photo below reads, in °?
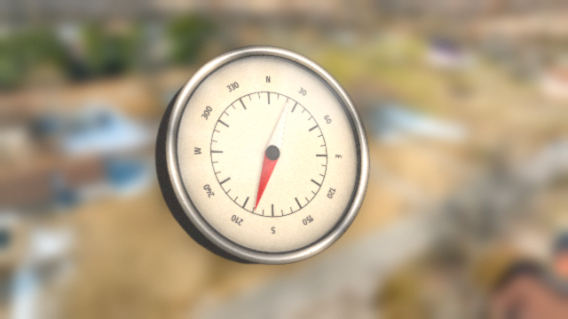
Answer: 200 °
